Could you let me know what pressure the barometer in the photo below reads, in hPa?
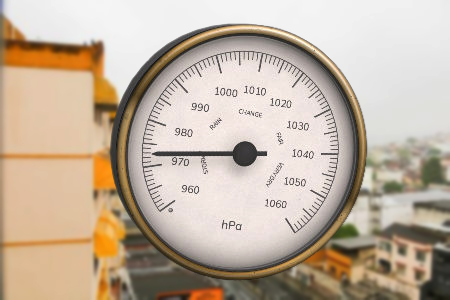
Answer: 973 hPa
